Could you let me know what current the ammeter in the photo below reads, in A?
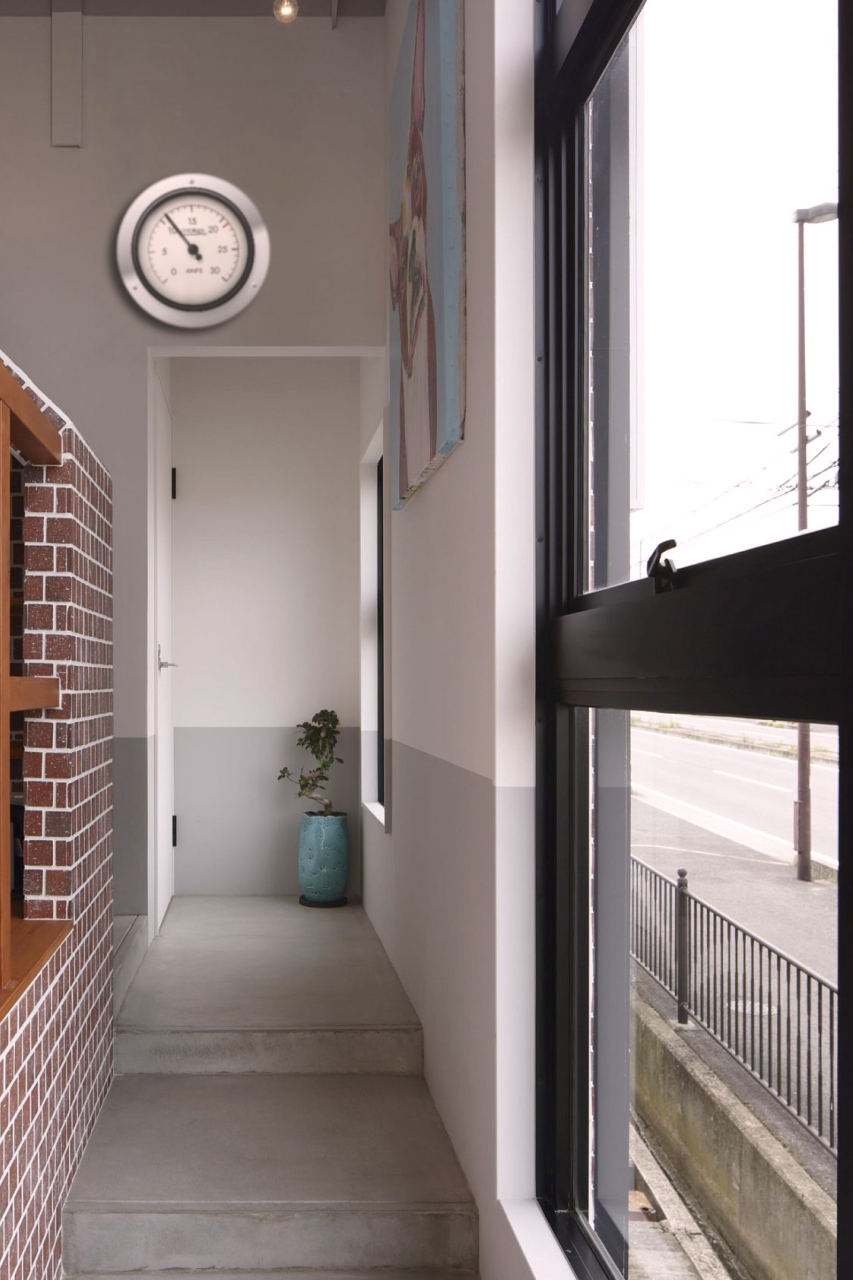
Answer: 11 A
